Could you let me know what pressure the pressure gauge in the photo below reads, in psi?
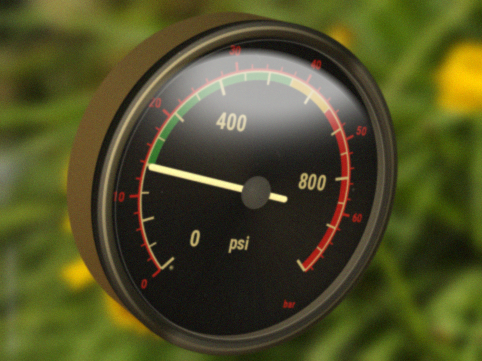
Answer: 200 psi
